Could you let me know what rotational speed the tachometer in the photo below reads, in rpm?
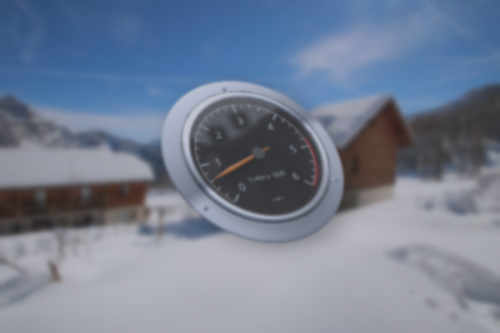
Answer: 600 rpm
